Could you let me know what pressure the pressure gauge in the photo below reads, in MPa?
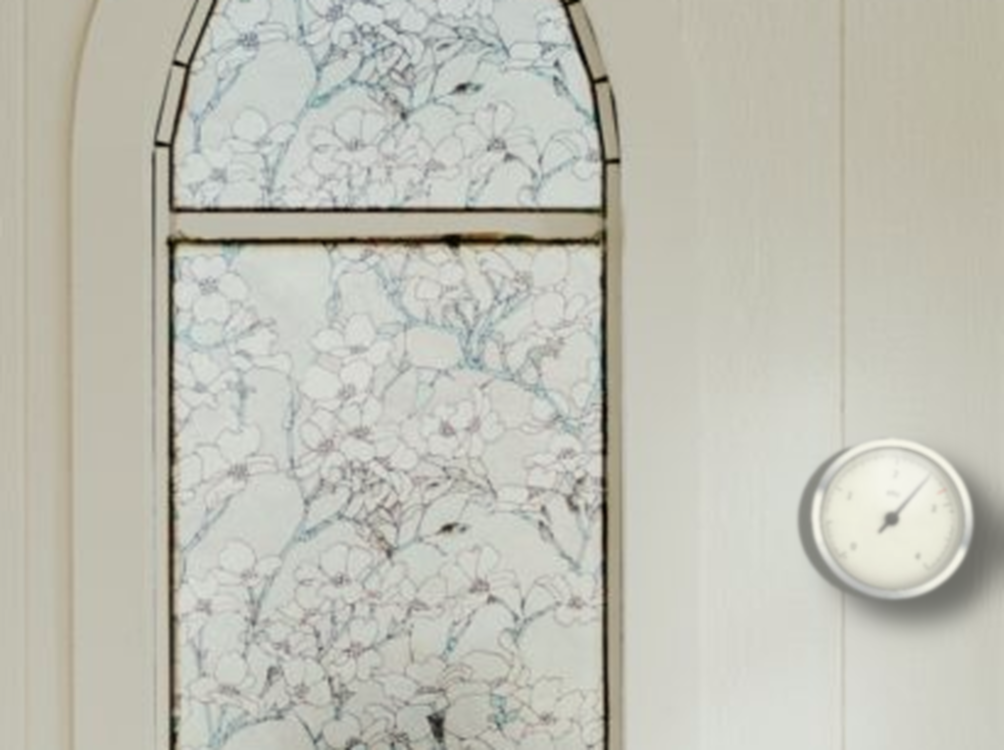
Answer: 2.5 MPa
